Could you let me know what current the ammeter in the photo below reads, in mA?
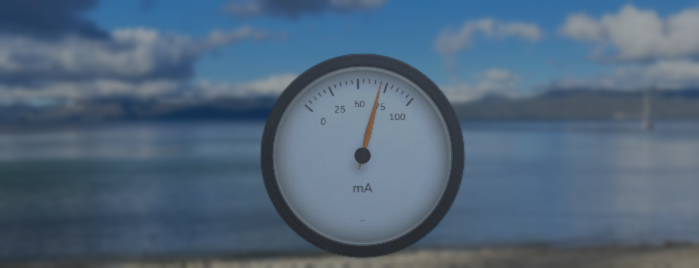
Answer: 70 mA
